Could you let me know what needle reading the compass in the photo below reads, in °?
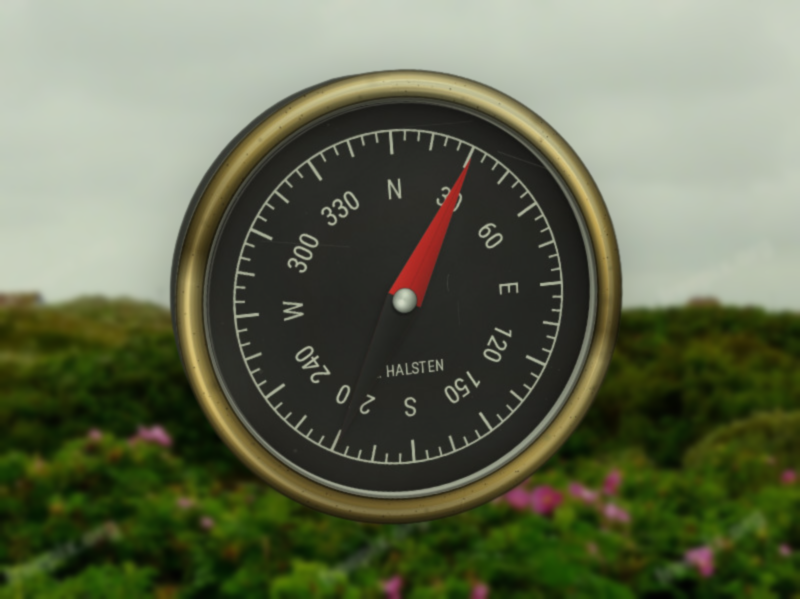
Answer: 30 °
